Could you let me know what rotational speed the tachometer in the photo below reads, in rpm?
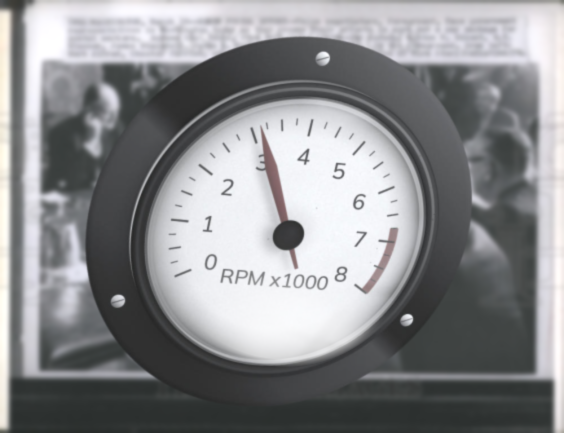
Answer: 3125 rpm
